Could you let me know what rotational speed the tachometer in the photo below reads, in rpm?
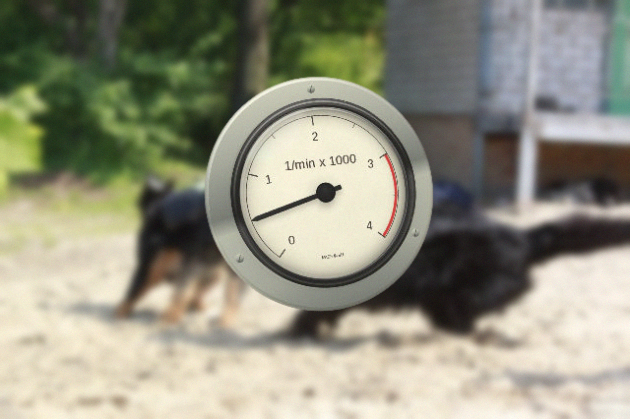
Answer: 500 rpm
